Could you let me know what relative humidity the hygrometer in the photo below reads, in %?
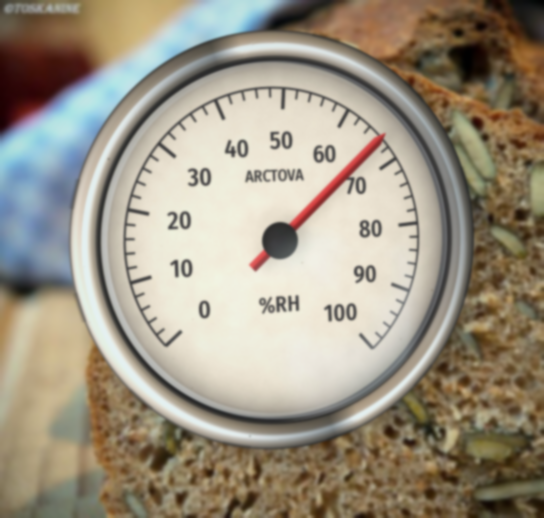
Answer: 66 %
